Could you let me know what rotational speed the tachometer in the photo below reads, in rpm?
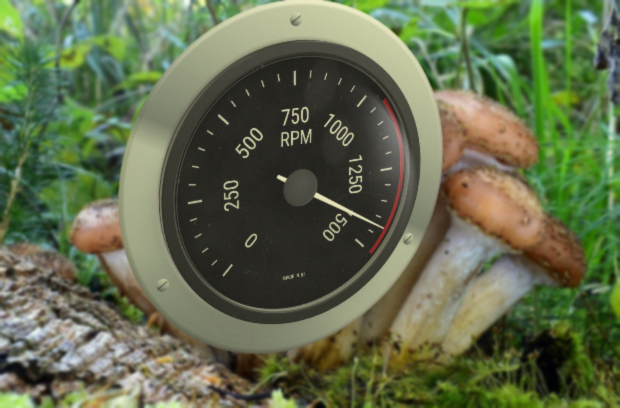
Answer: 1425 rpm
